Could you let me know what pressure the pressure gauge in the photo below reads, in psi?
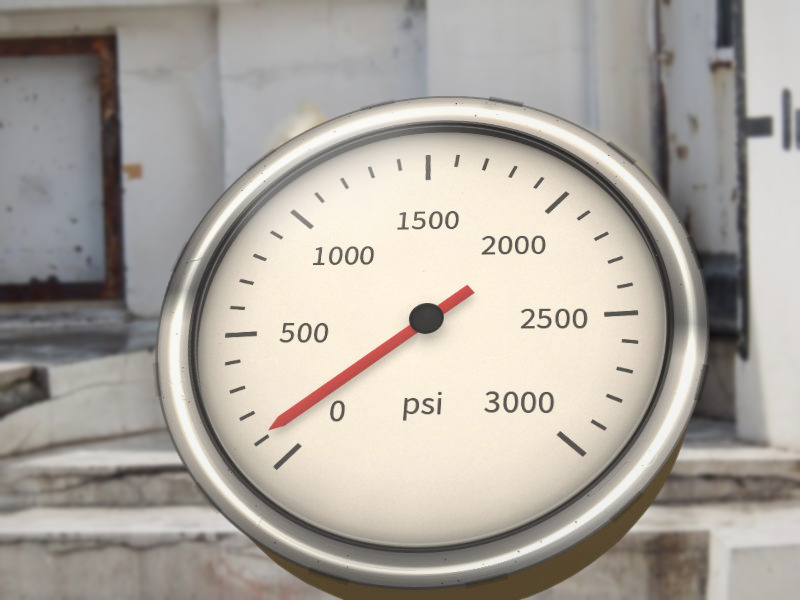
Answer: 100 psi
